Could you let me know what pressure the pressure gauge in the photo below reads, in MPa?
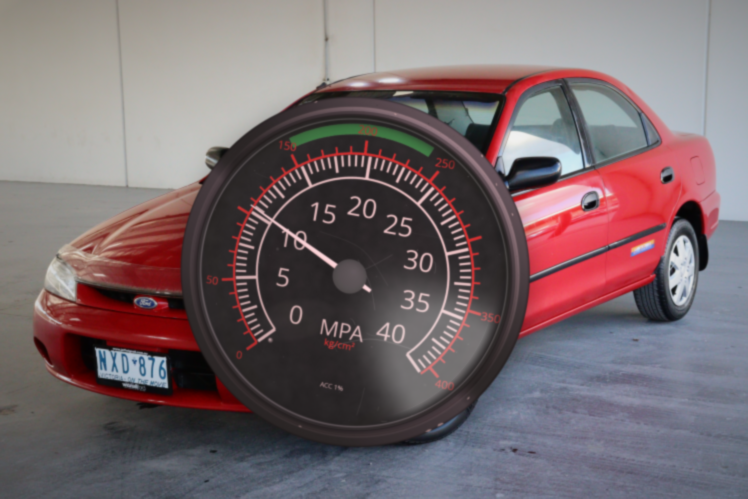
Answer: 10.5 MPa
